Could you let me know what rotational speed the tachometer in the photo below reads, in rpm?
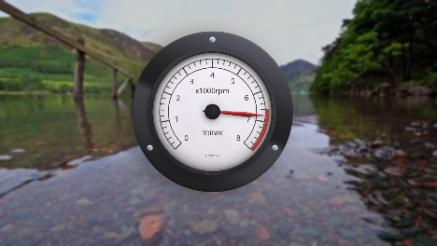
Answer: 6800 rpm
